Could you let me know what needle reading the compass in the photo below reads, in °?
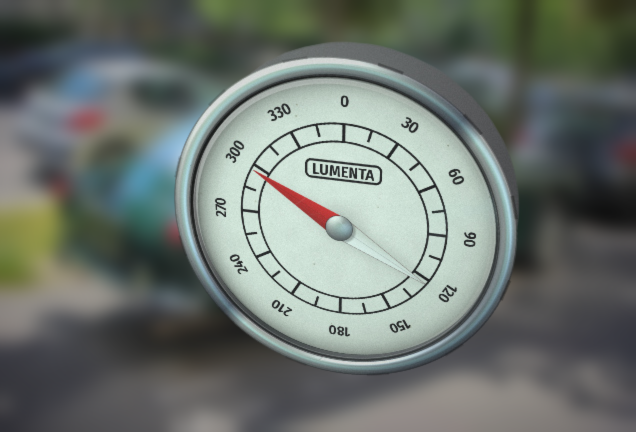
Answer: 300 °
